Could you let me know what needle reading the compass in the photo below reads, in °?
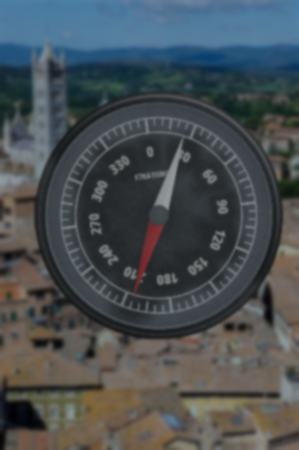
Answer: 205 °
